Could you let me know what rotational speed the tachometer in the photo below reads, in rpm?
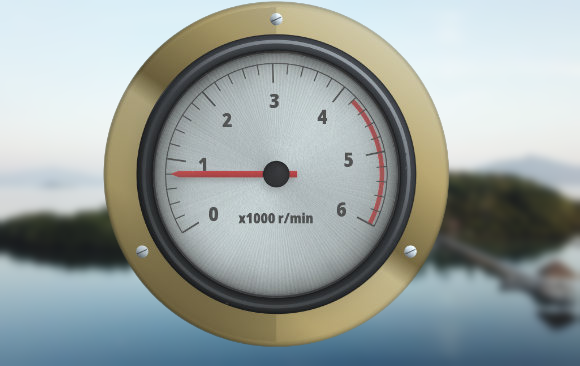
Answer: 800 rpm
